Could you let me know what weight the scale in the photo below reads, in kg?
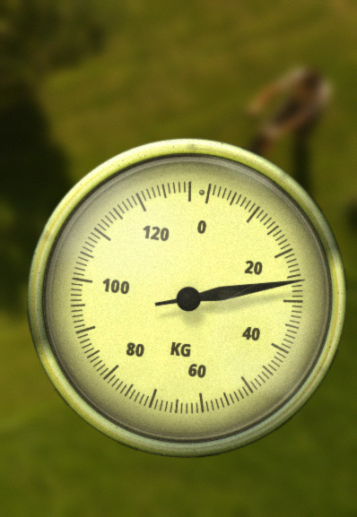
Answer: 26 kg
